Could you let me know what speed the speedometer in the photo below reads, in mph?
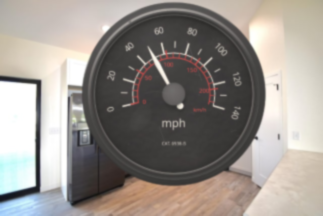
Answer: 50 mph
